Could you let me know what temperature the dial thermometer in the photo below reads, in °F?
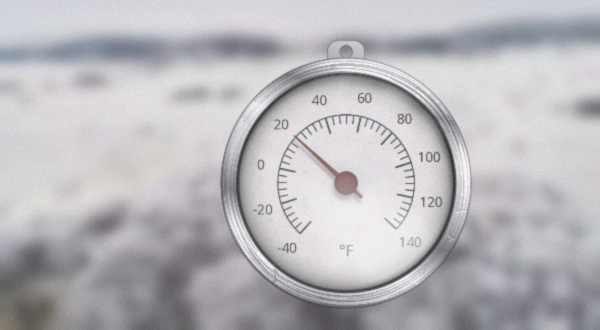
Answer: 20 °F
